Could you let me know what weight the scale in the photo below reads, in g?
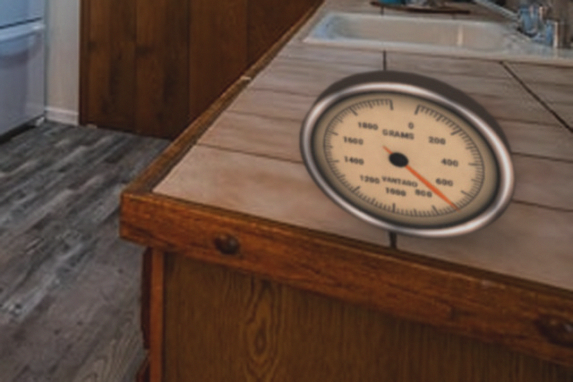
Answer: 700 g
